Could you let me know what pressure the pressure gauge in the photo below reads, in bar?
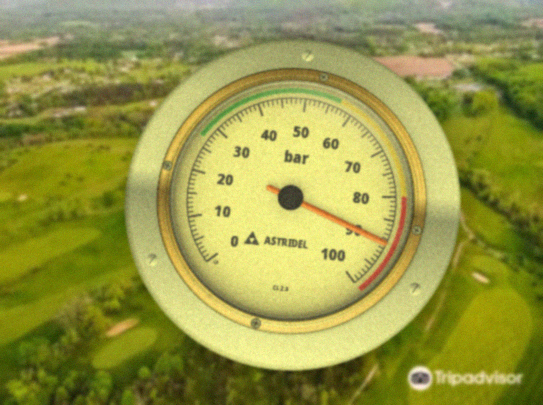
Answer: 90 bar
